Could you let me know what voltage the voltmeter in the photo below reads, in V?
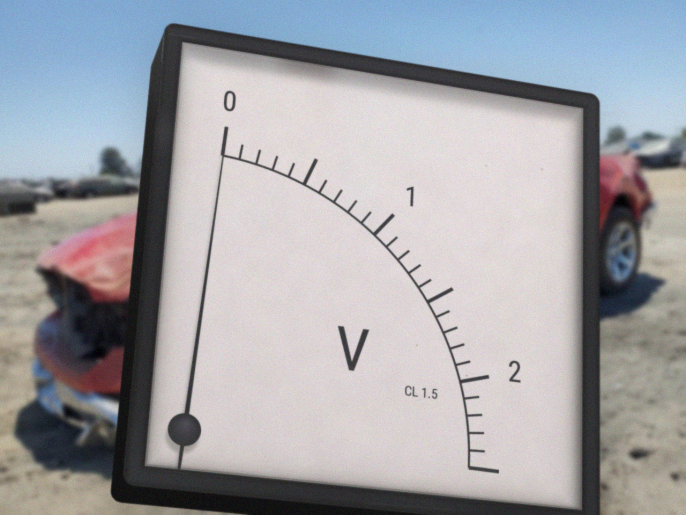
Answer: 0 V
